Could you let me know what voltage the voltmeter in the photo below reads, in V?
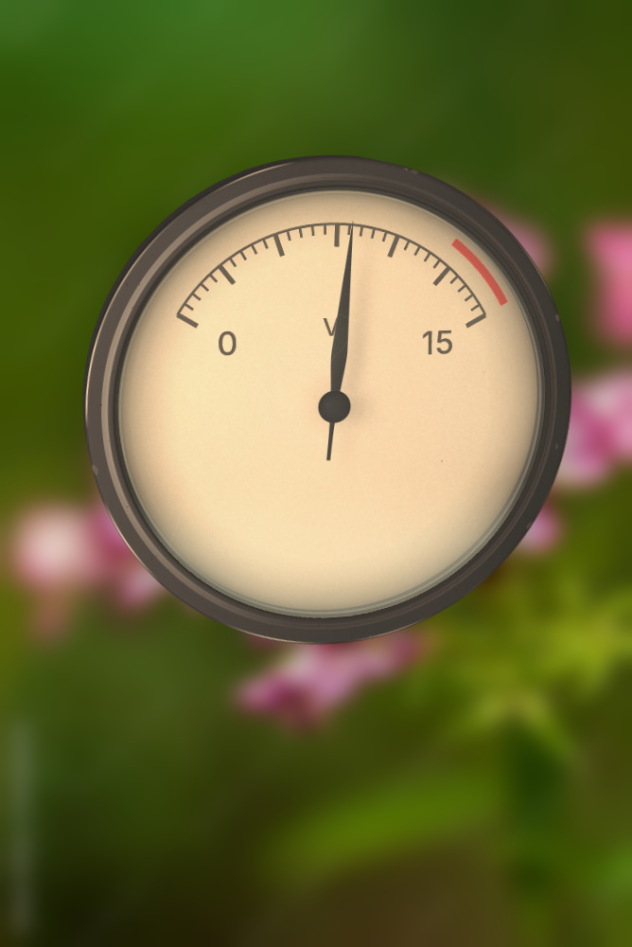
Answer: 8 V
